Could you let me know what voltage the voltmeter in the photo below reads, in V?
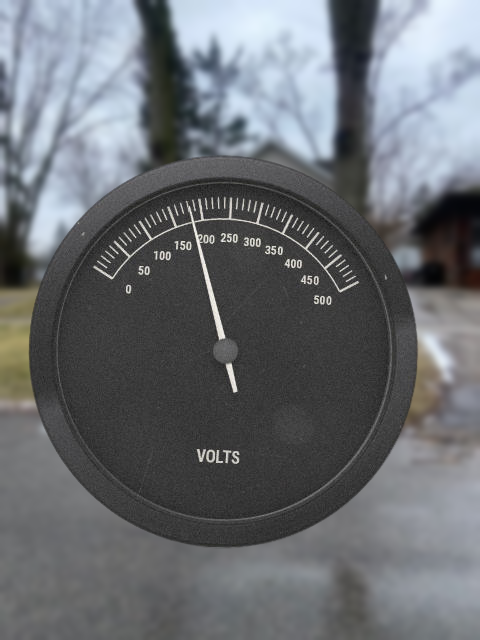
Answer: 180 V
